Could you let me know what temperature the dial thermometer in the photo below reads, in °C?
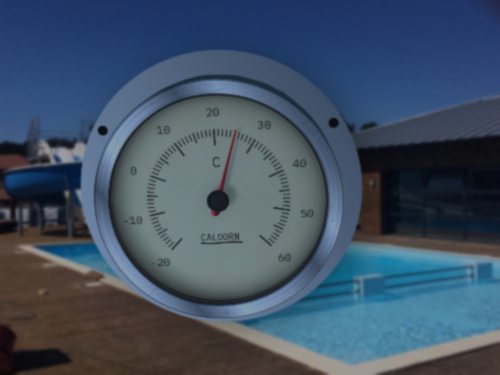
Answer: 25 °C
